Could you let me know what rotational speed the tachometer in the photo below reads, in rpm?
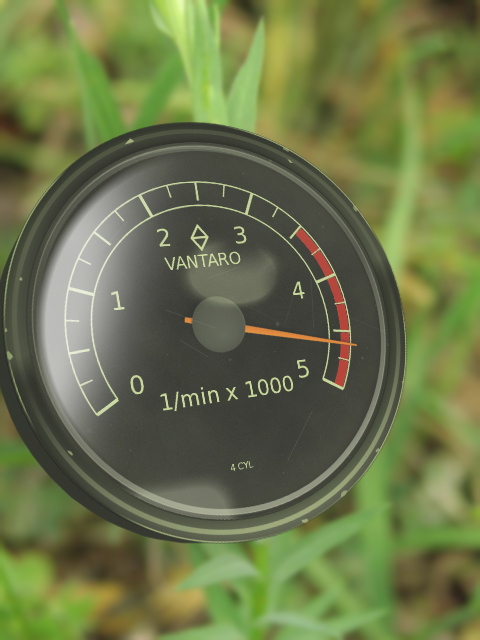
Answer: 4625 rpm
